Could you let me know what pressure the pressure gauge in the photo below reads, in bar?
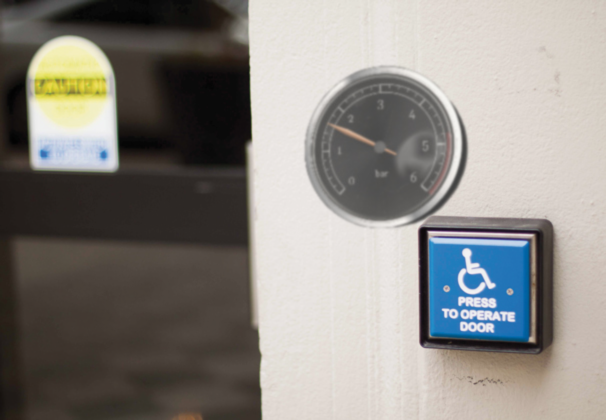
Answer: 1.6 bar
